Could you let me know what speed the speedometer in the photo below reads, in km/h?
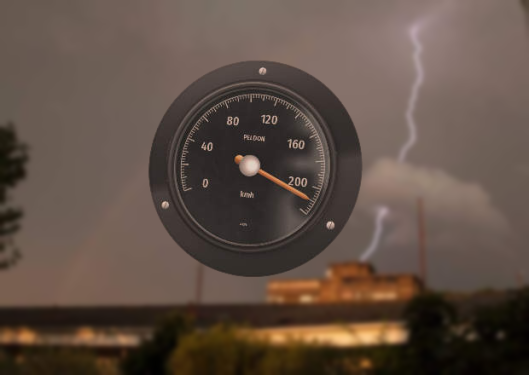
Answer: 210 km/h
